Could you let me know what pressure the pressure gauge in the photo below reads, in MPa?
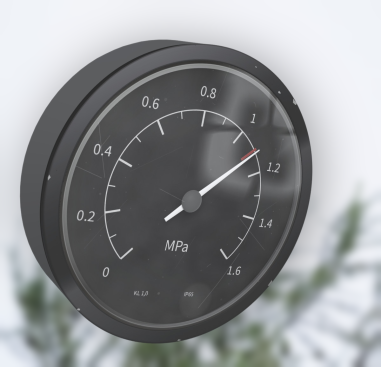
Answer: 1.1 MPa
